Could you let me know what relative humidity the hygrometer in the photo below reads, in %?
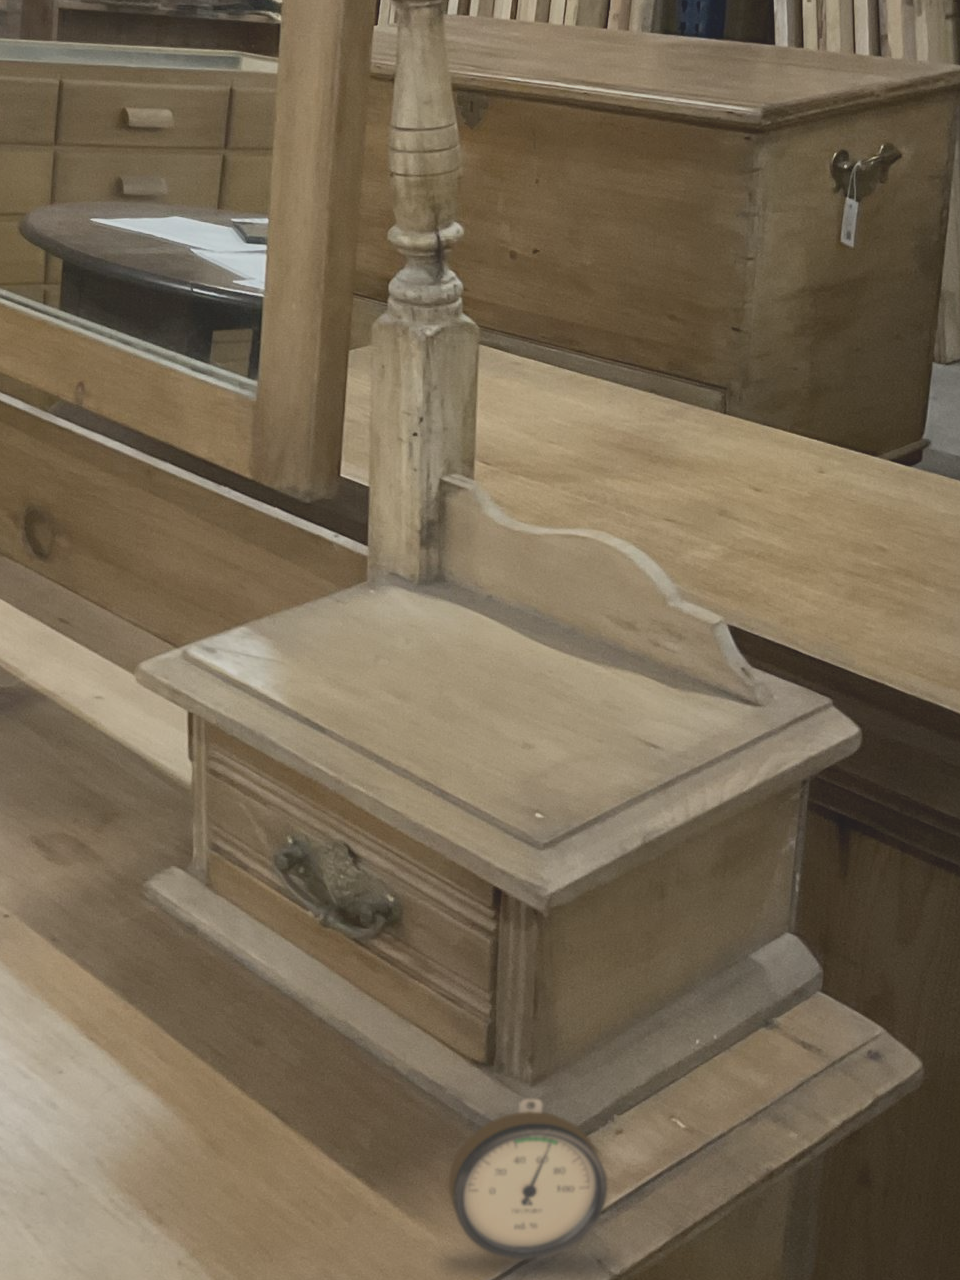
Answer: 60 %
